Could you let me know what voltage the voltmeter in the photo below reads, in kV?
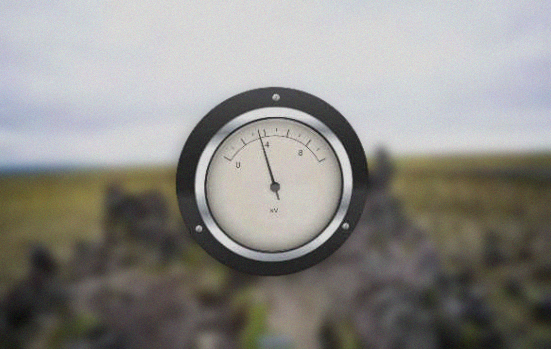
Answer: 3.5 kV
